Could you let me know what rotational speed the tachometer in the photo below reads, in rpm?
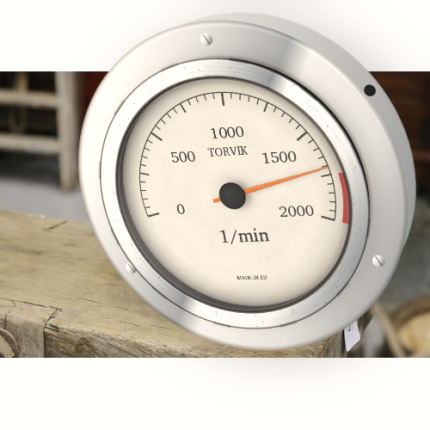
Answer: 1700 rpm
